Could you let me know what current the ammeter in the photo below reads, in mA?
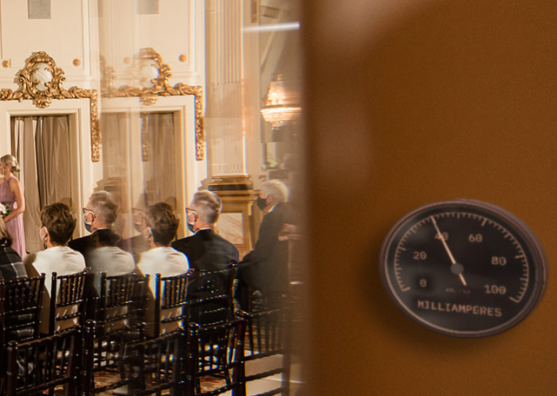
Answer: 40 mA
